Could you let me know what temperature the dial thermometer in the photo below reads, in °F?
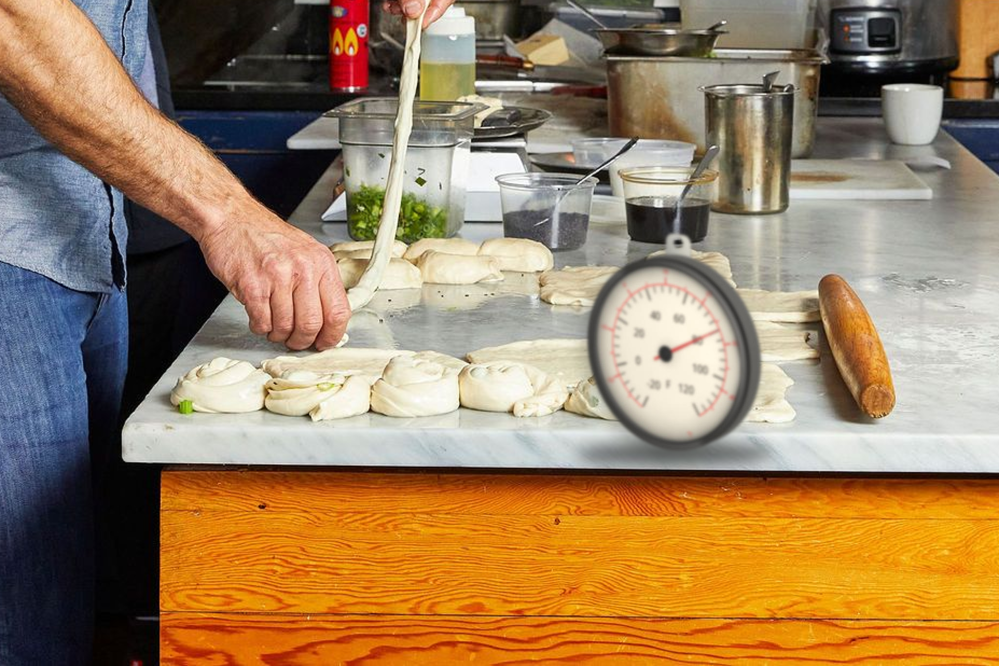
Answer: 80 °F
